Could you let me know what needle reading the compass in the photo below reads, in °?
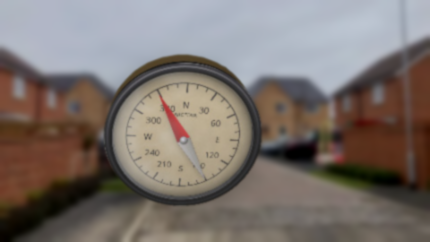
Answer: 330 °
